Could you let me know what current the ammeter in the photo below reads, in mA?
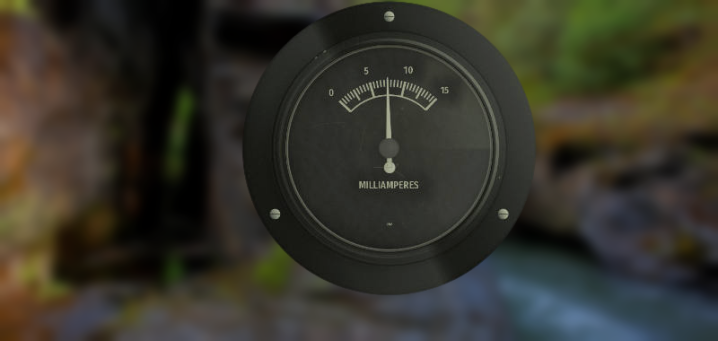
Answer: 7.5 mA
